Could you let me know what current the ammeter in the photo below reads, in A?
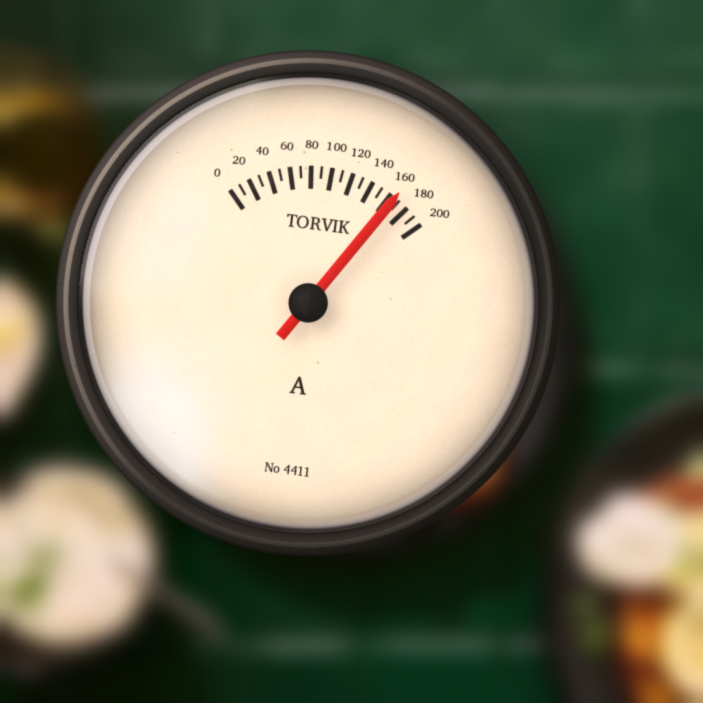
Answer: 165 A
